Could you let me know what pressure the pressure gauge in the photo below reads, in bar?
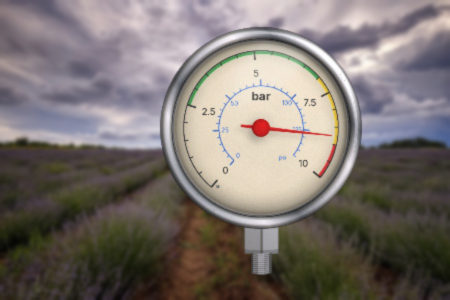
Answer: 8.75 bar
